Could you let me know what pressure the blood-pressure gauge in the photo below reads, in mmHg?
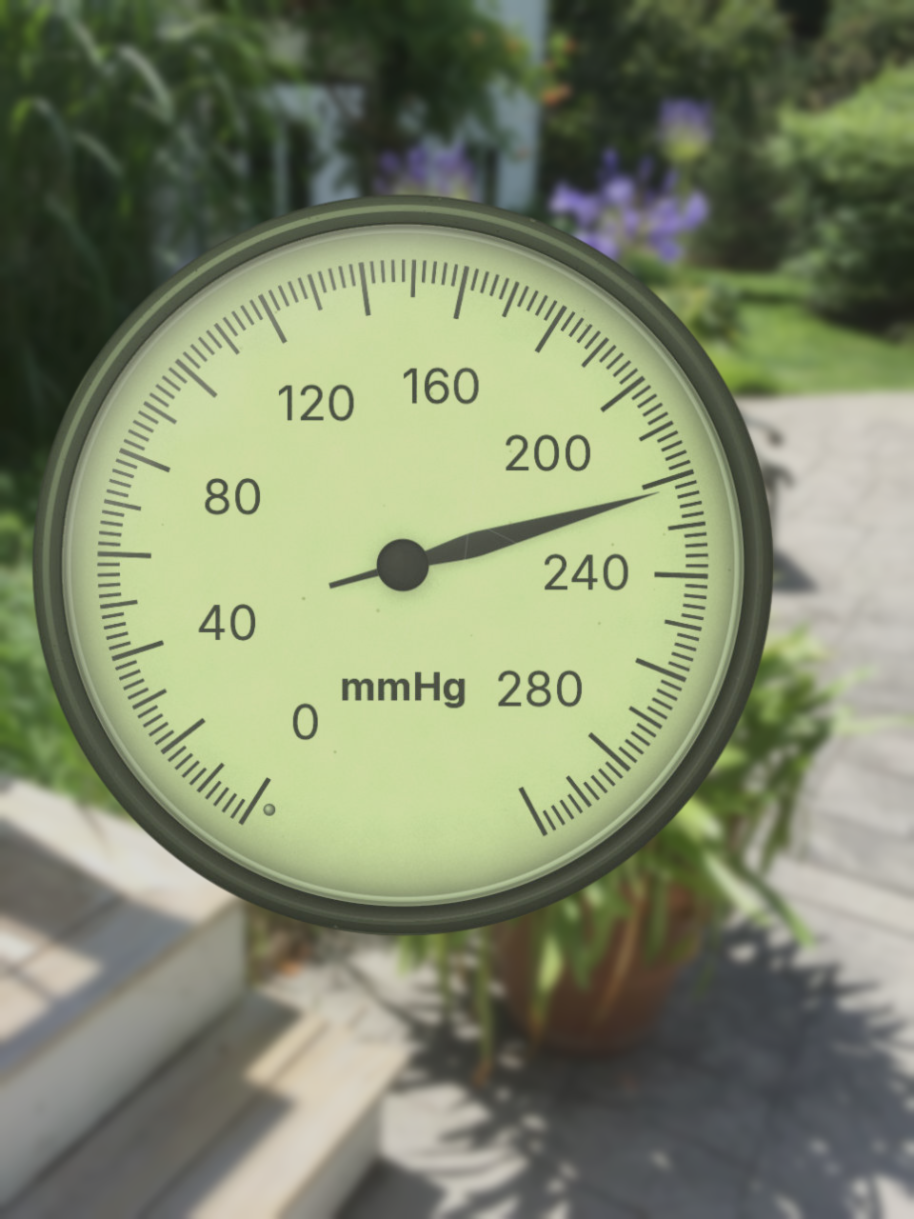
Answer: 222 mmHg
